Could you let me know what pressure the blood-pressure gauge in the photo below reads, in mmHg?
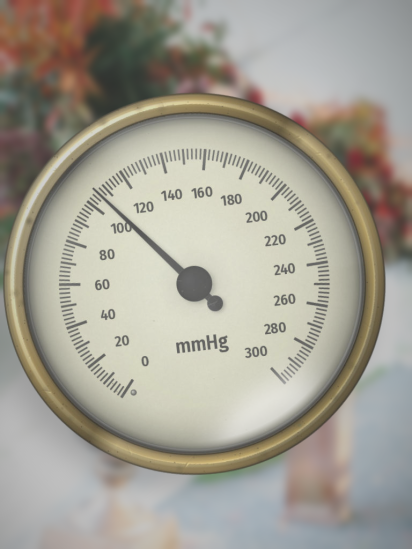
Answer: 106 mmHg
